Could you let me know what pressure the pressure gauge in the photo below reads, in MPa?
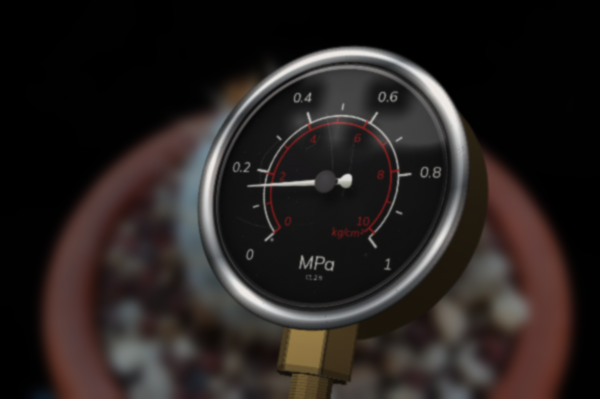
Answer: 0.15 MPa
